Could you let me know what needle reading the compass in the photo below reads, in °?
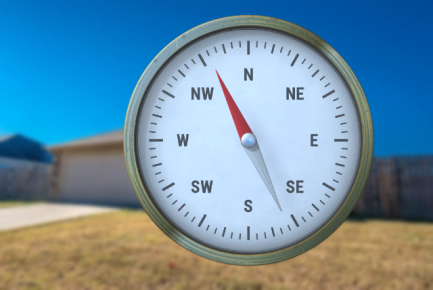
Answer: 335 °
